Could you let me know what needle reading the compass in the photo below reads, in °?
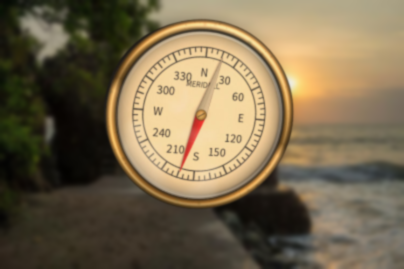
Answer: 195 °
